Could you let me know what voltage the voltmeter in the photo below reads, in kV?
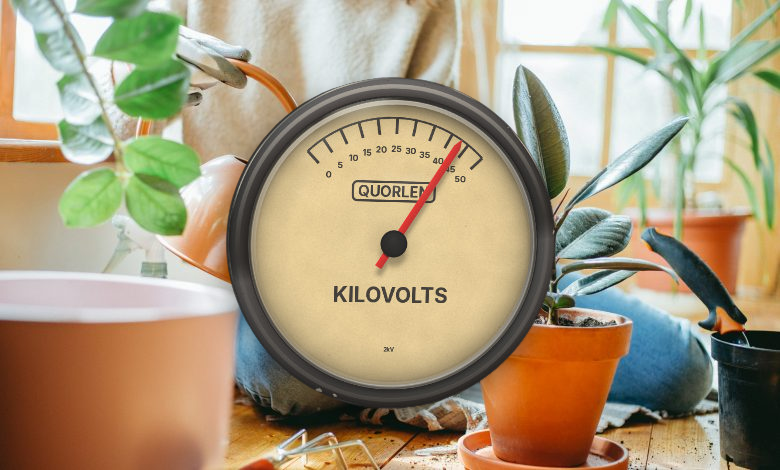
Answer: 42.5 kV
